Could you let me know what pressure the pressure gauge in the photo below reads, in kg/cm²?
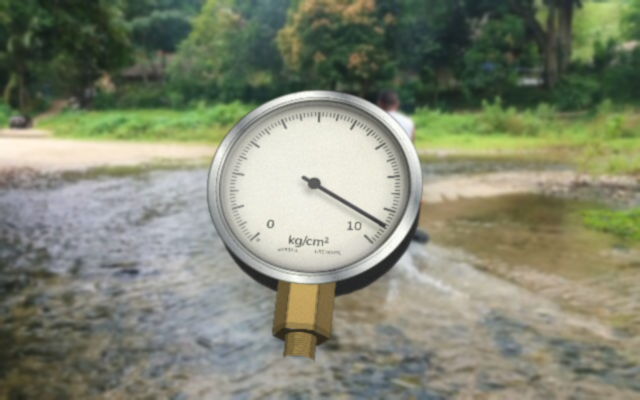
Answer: 9.5 kg/cm²
